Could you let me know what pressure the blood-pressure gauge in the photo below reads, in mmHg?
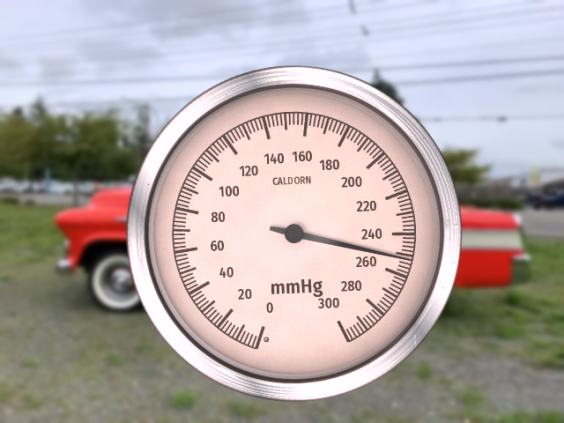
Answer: 252 mmHg
